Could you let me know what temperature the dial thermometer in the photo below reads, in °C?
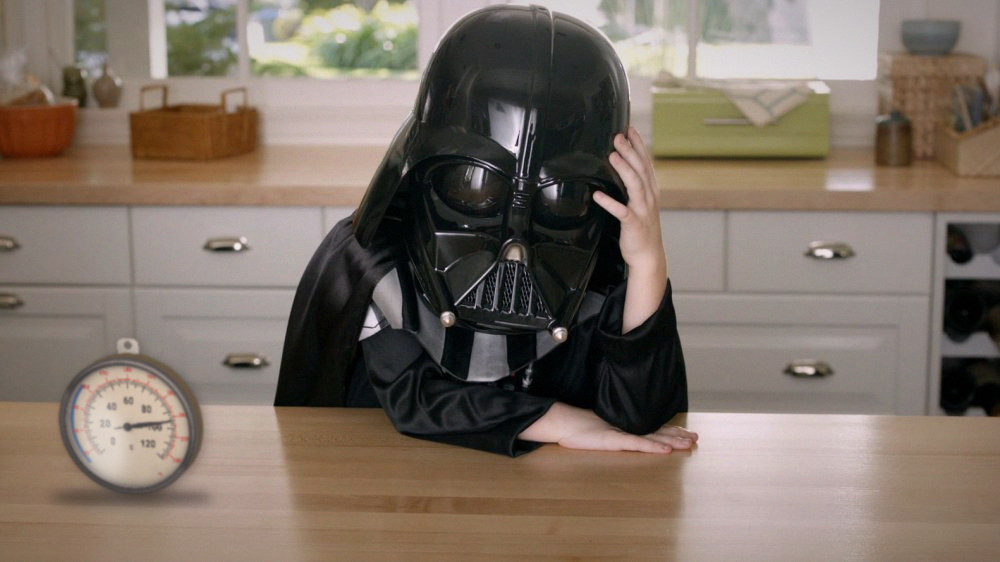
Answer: 95 °C
